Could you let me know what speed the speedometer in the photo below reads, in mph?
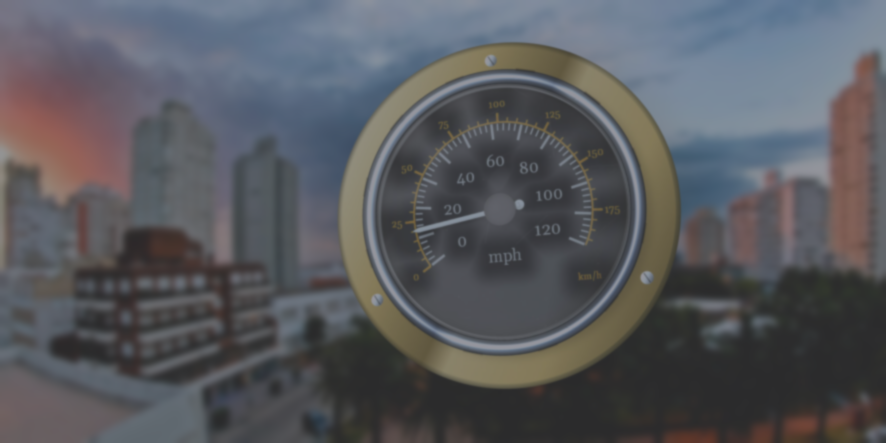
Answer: 12 mph
